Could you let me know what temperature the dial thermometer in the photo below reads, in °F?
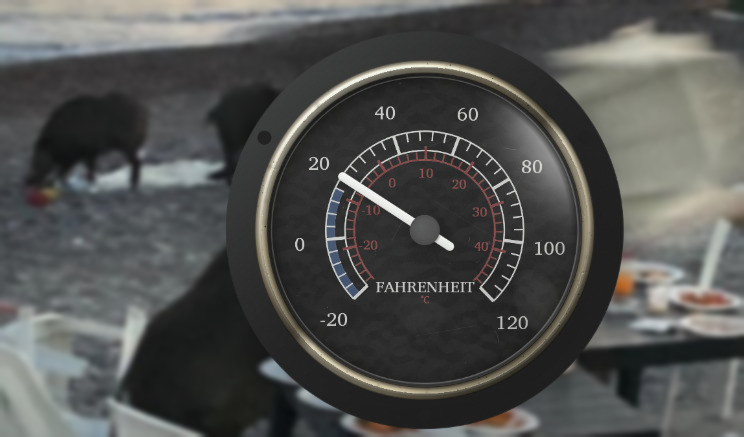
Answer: 20 °F
